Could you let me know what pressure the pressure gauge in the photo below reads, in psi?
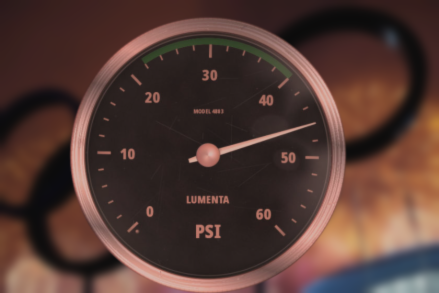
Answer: 46 psi
